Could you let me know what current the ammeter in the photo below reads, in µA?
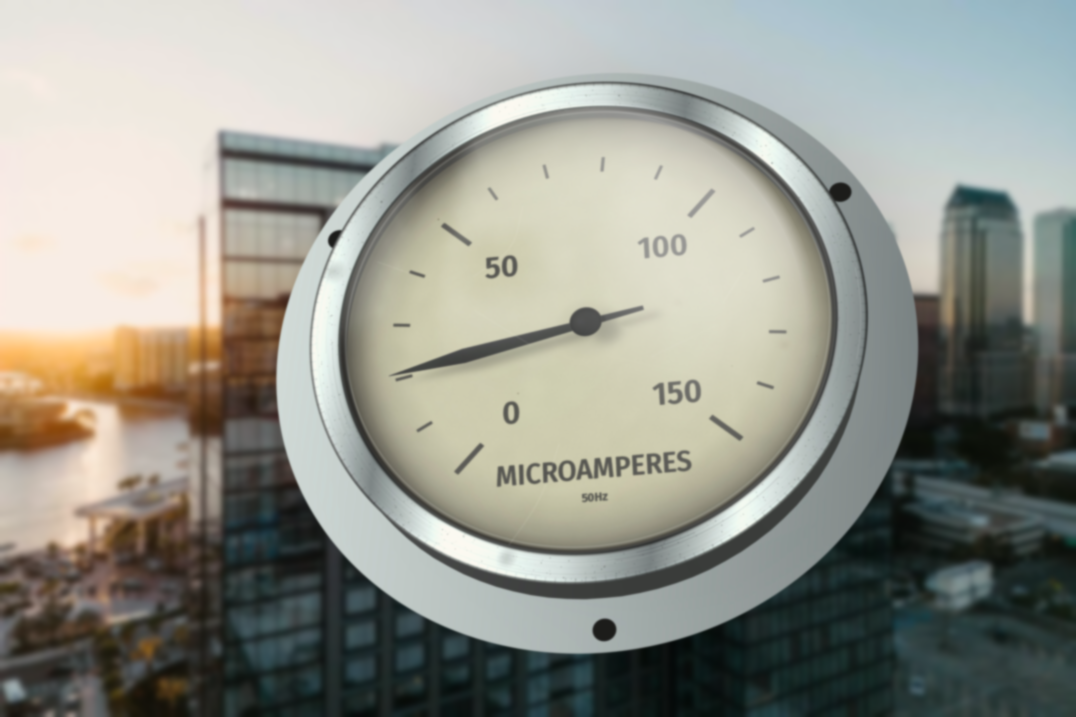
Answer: 20 µA
